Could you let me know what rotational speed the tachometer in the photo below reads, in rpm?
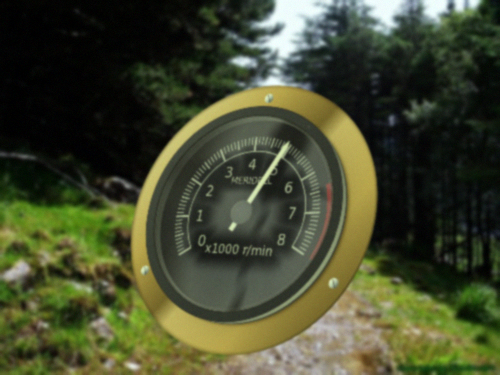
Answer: 5000 rpm
